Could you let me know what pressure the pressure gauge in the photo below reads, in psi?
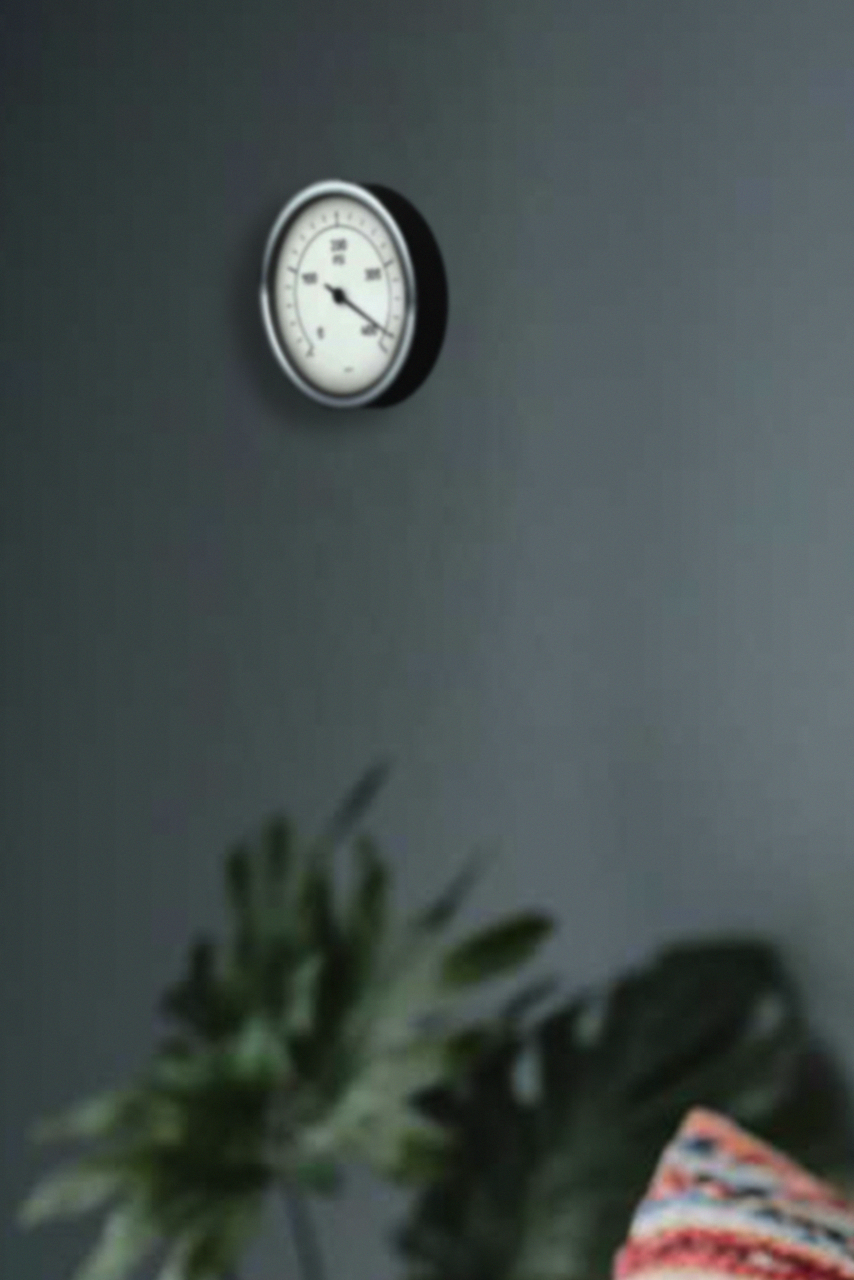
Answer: 380 psi
